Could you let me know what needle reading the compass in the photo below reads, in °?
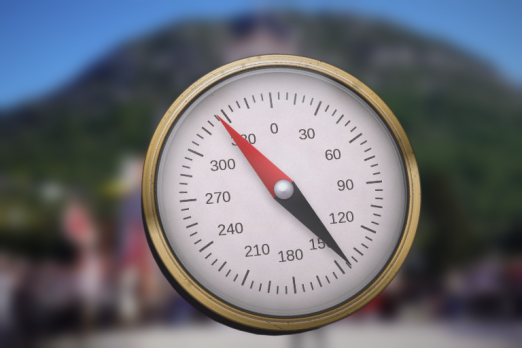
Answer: 325 °
